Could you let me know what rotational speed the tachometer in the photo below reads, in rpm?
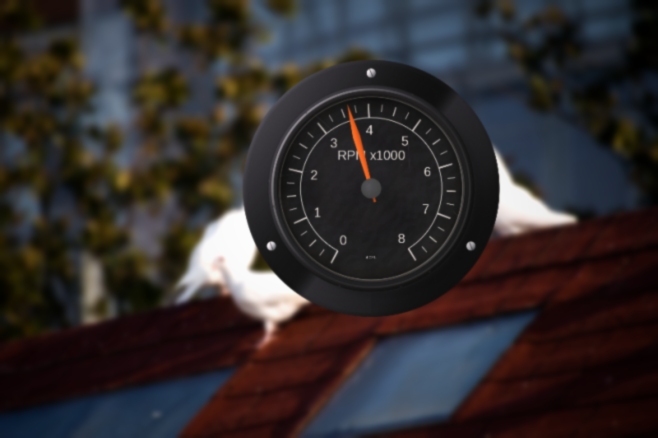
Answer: 3625 rpm
